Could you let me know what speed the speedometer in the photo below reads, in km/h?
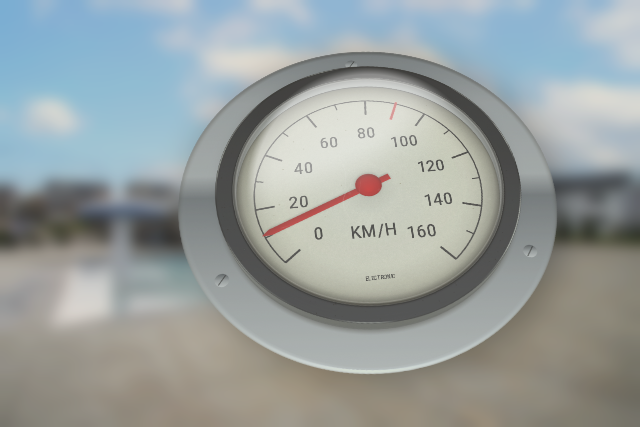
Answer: 10 km/h
